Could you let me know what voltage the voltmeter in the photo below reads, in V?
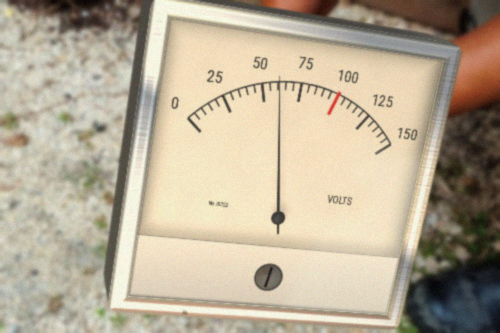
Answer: 60 V
